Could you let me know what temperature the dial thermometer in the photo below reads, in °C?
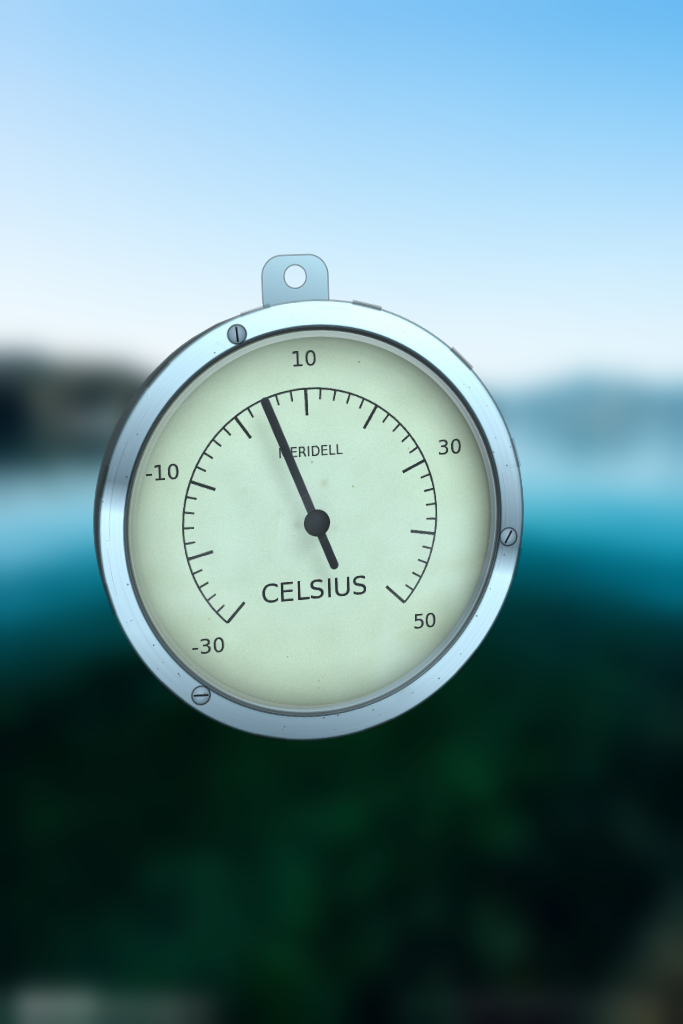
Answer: 4 °C
